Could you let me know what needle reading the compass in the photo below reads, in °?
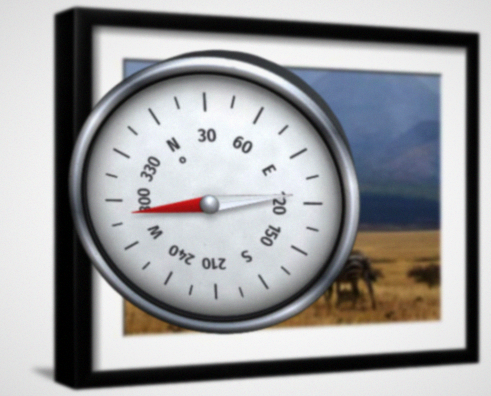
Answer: 292.5 °
